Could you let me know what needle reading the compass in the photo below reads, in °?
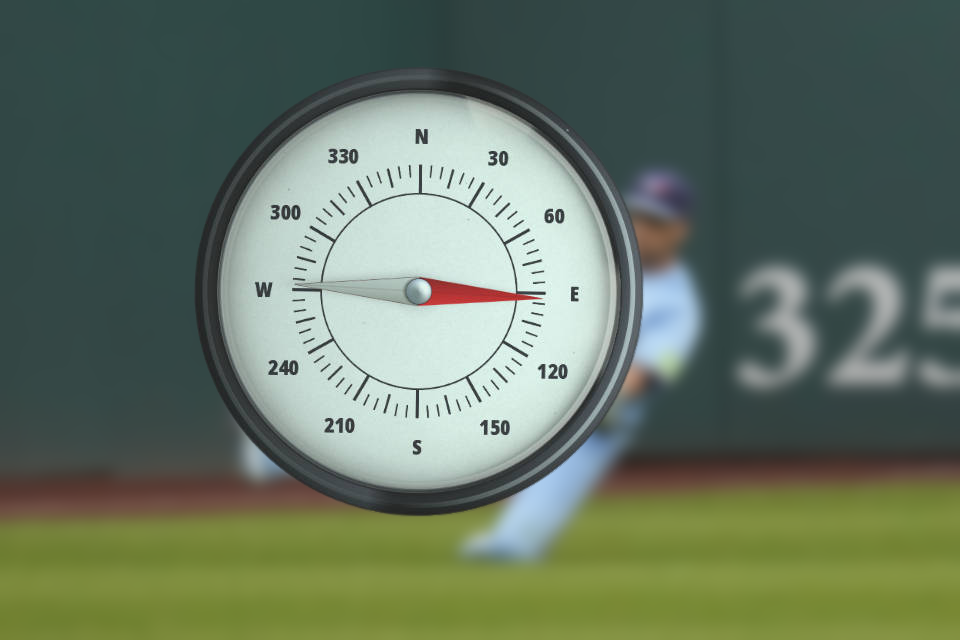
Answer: 92.5 °
